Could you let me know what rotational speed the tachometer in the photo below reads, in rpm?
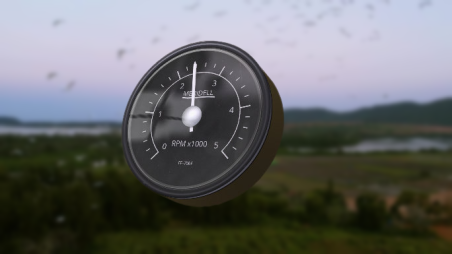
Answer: 2400 rpm
